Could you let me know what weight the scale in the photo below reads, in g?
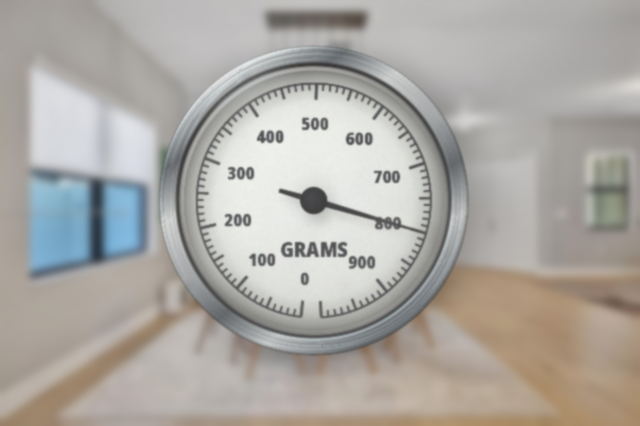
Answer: 800 g
